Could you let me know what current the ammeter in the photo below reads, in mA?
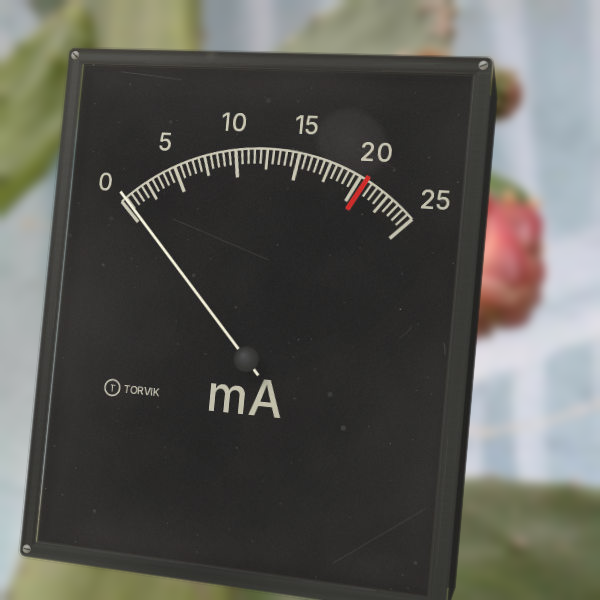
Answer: 0.5 mA
